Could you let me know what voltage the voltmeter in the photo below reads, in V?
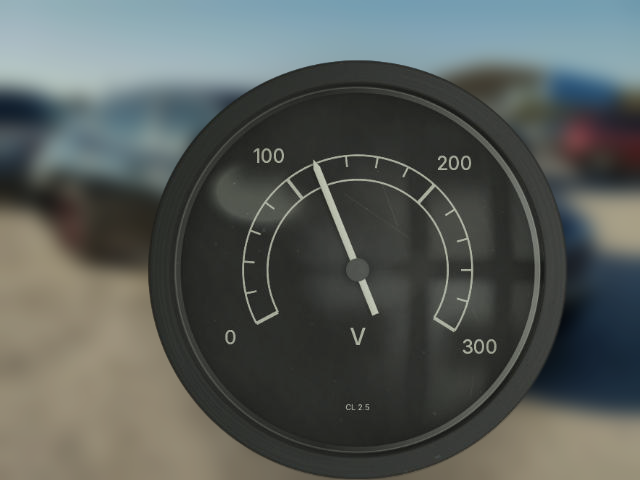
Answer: 120 V
